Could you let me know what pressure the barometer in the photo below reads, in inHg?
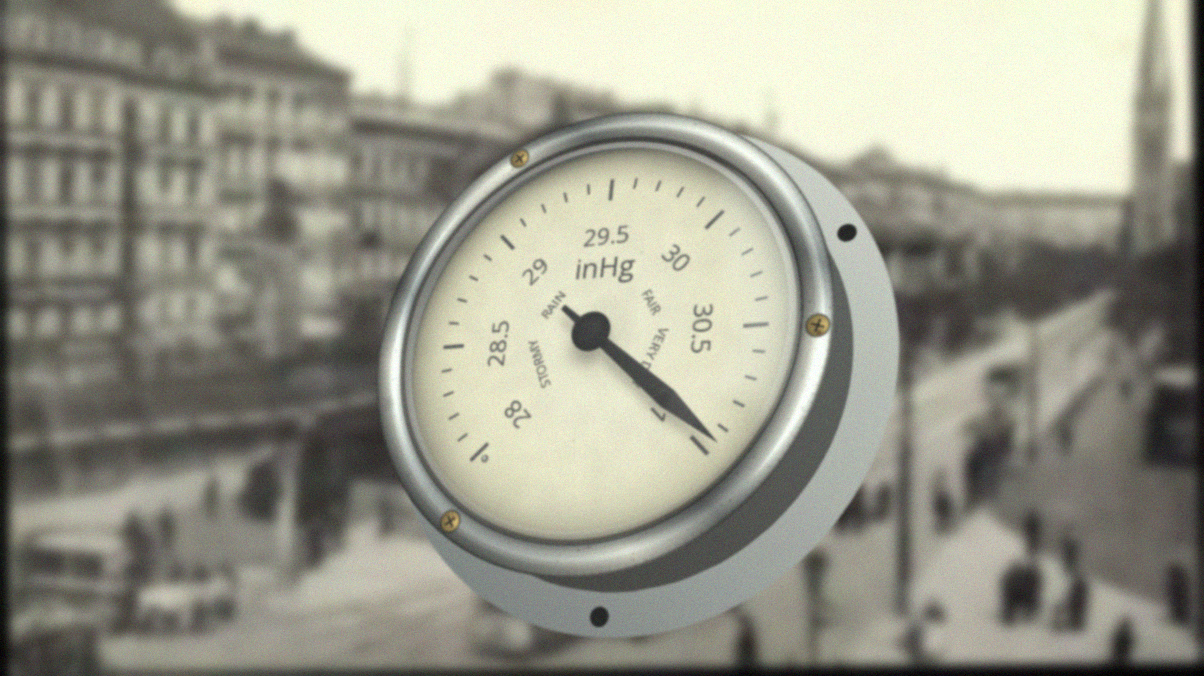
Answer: 30.95 inHg
